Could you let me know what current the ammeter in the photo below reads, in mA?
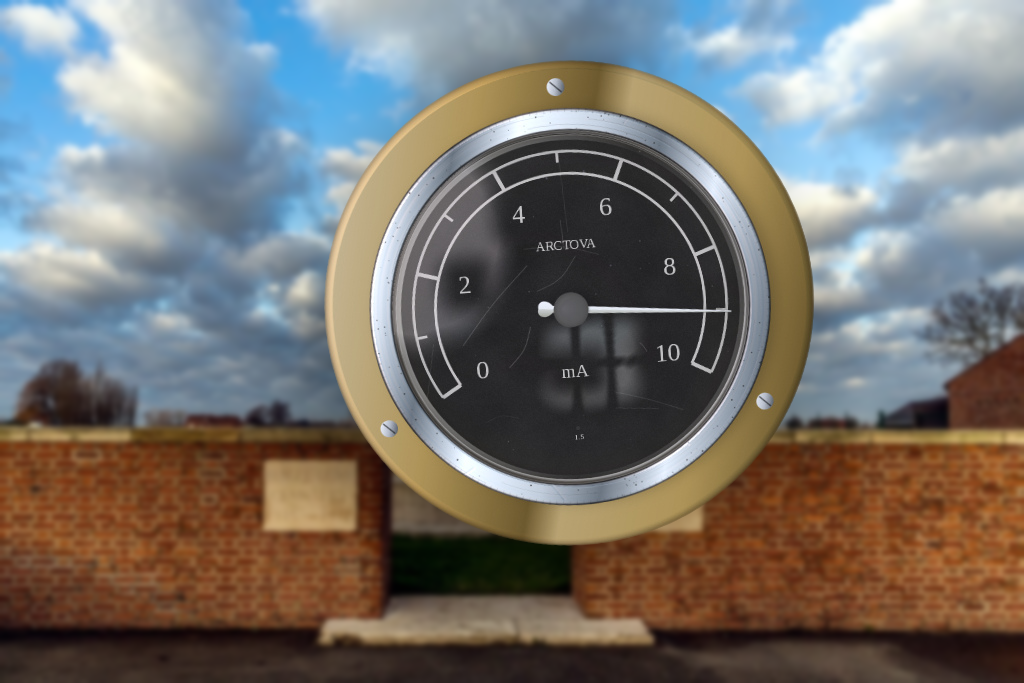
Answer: 9 mA
